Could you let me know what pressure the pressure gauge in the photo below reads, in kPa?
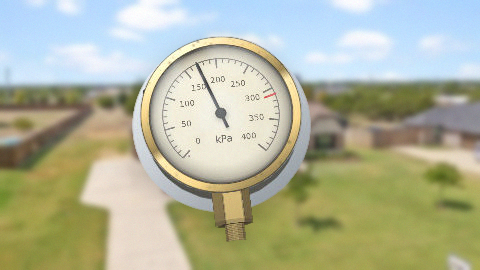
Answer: 170 kPa
